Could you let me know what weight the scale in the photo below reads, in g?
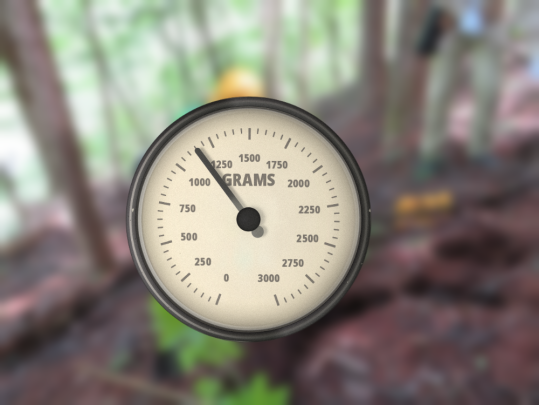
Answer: 1150 g
